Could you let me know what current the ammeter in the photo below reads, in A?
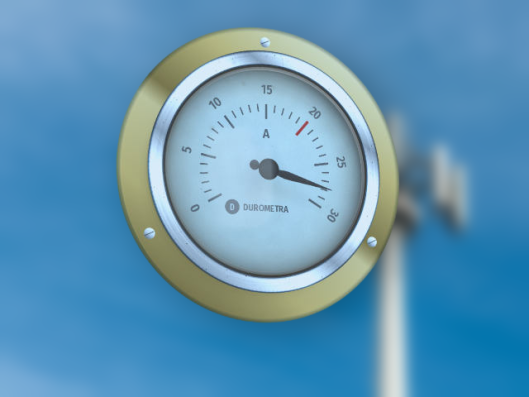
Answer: 28 A
